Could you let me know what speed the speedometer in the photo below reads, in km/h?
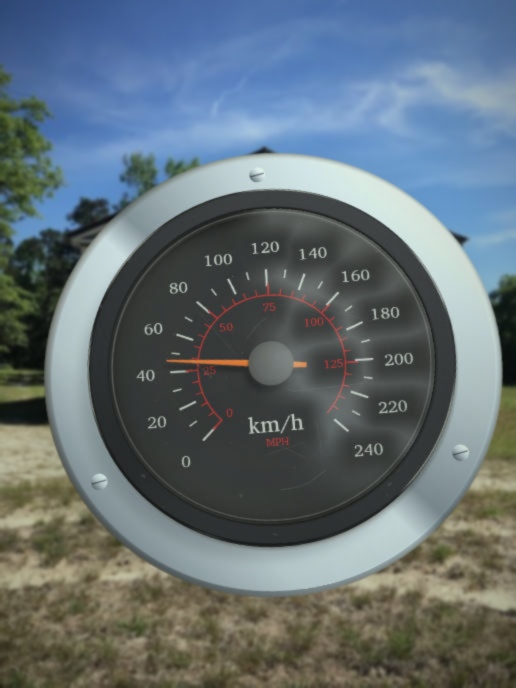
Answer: 45 km/h
